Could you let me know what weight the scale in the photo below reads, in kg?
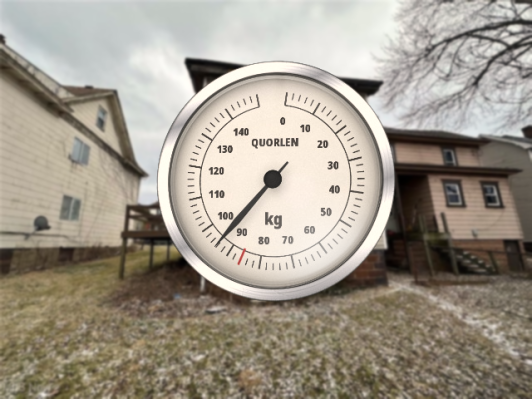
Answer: 94 kg
